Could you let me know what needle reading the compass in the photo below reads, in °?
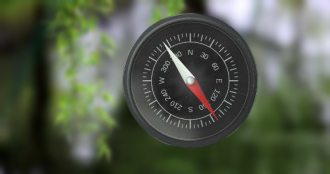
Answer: 145 °
